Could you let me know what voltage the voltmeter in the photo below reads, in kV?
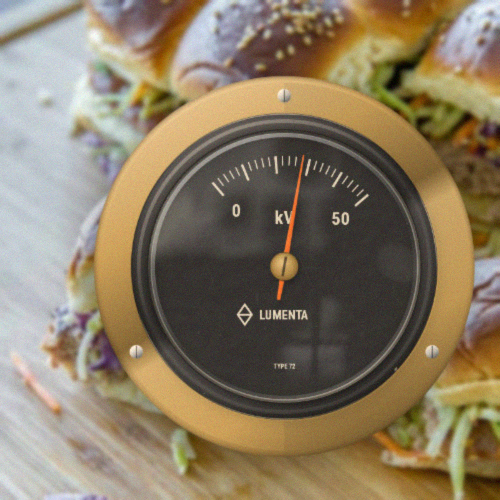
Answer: 28 kV
